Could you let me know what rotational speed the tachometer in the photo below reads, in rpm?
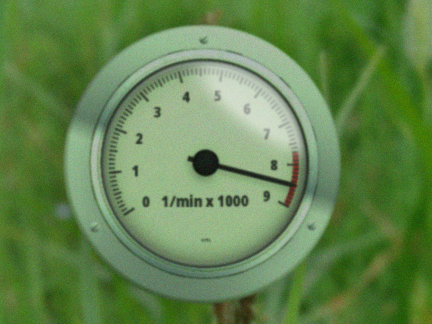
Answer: 8500 rpm
